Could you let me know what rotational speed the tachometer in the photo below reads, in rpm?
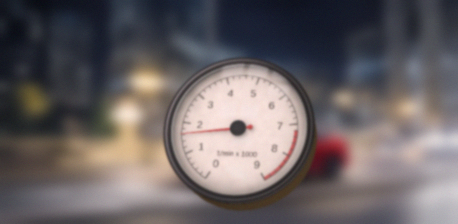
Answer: 1600 rpm
